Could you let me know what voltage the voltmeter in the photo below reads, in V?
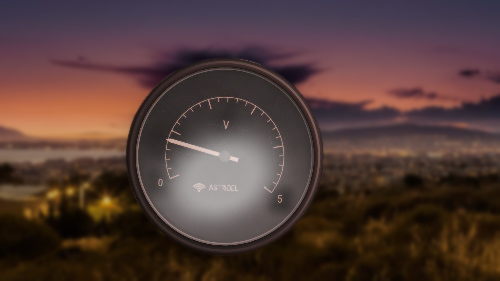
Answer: 0.8 V
